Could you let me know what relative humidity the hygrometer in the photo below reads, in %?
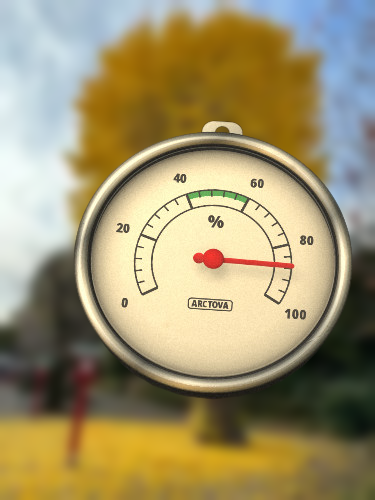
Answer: 88 %
